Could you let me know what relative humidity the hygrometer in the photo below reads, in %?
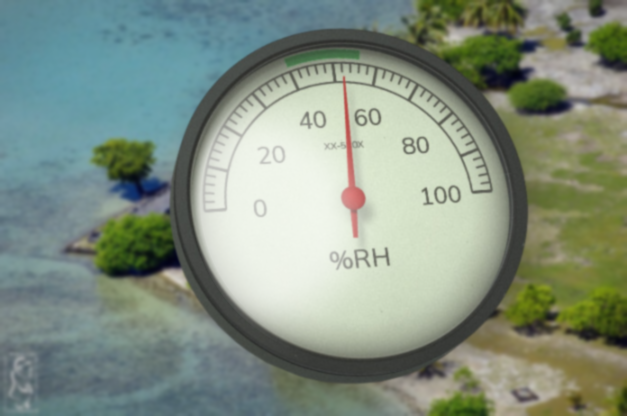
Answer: 52 %
